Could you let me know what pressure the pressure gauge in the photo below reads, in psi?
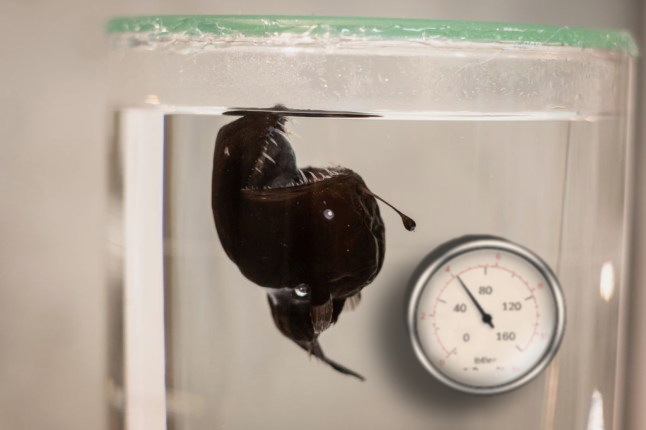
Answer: 60 psi
